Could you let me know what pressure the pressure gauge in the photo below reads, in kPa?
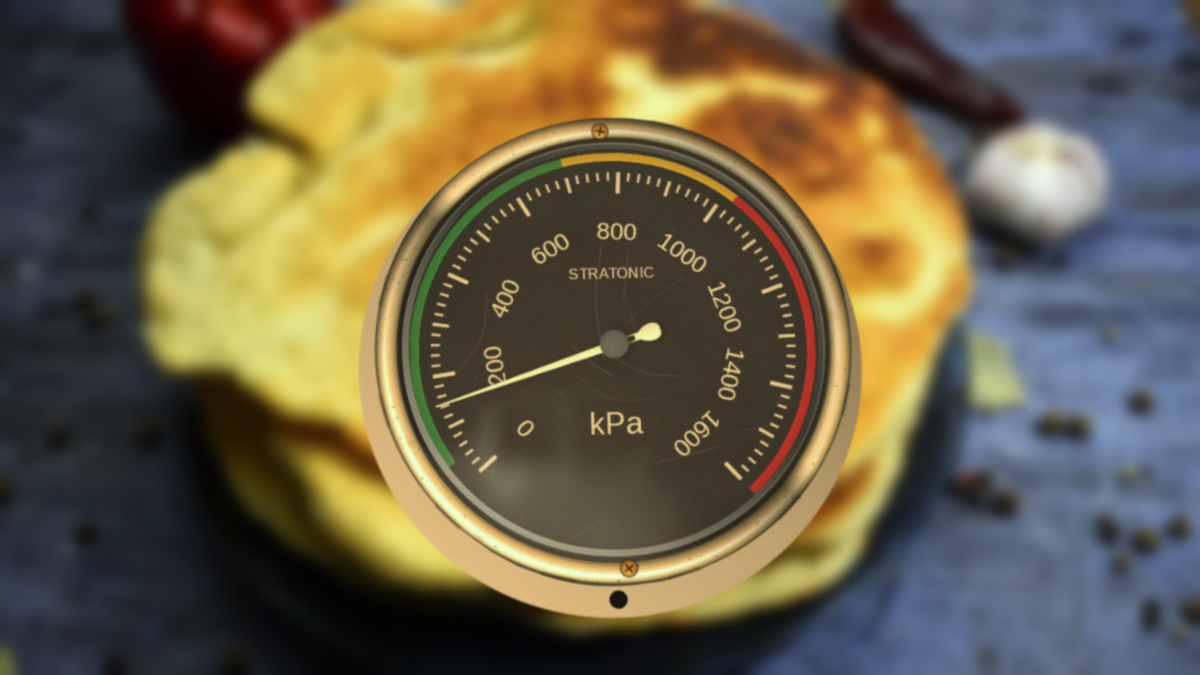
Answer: 140 kPa
